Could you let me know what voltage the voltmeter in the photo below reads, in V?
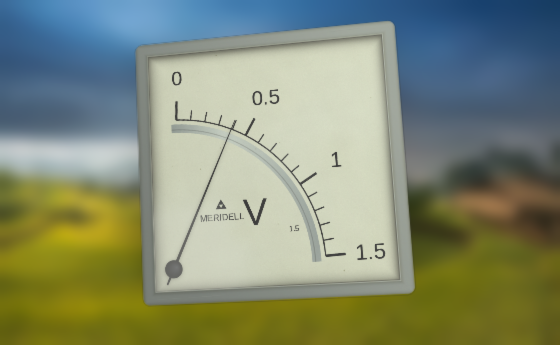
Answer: 0.4 V
